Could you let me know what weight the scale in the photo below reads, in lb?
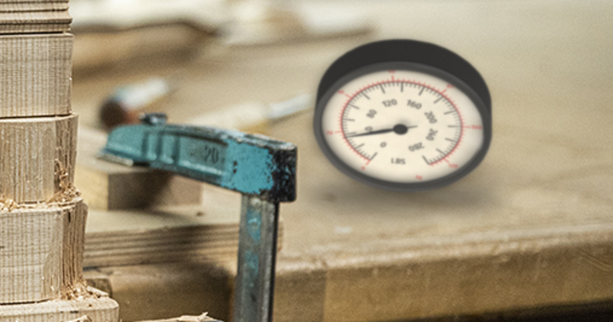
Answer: 40 lb
